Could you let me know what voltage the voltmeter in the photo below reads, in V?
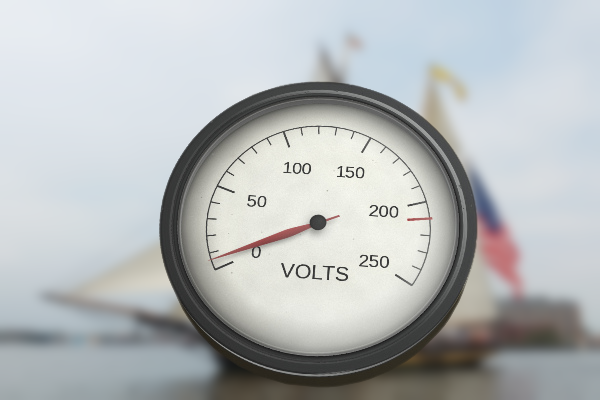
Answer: 5 V
